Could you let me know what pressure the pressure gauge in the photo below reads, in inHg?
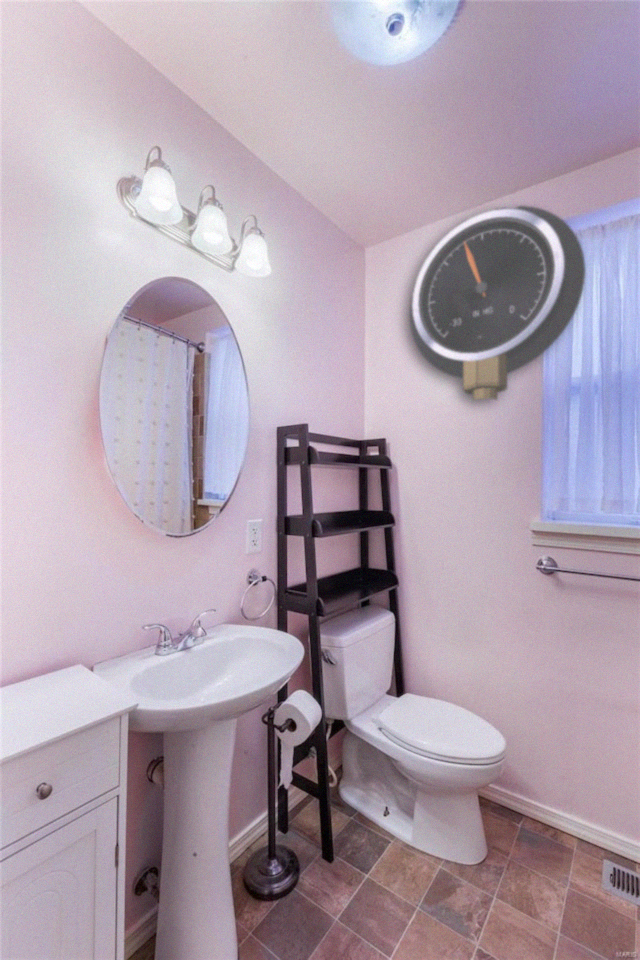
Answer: -17 inHg
